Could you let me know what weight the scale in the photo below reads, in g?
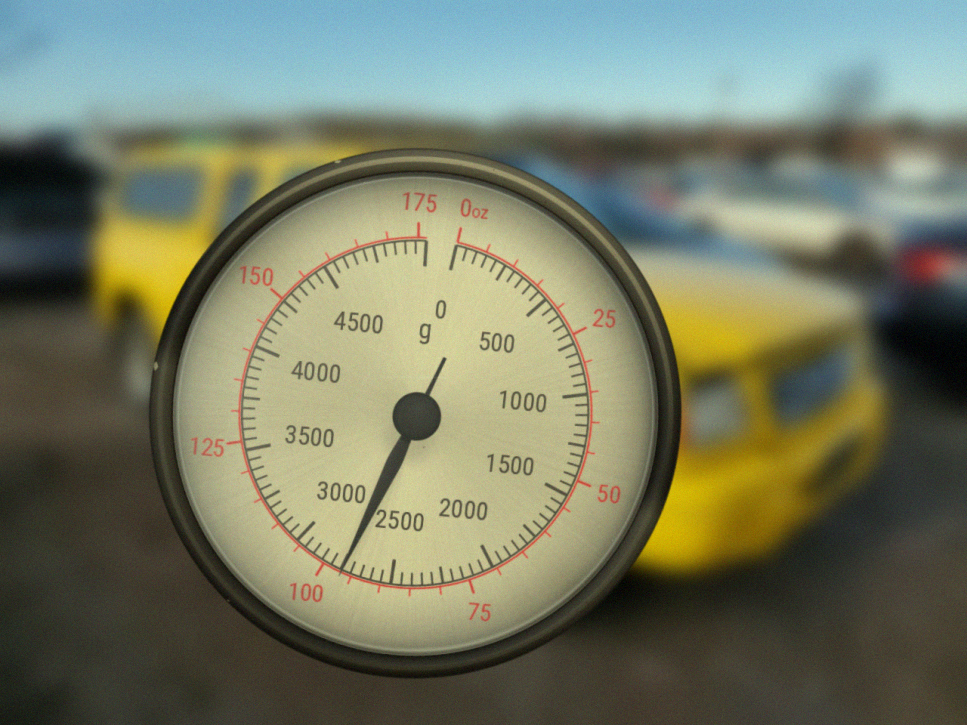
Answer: 2750 g
